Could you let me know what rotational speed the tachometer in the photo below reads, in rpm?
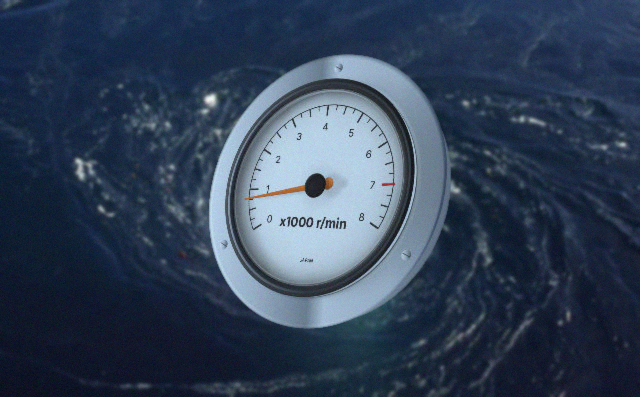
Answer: 750 rpm
